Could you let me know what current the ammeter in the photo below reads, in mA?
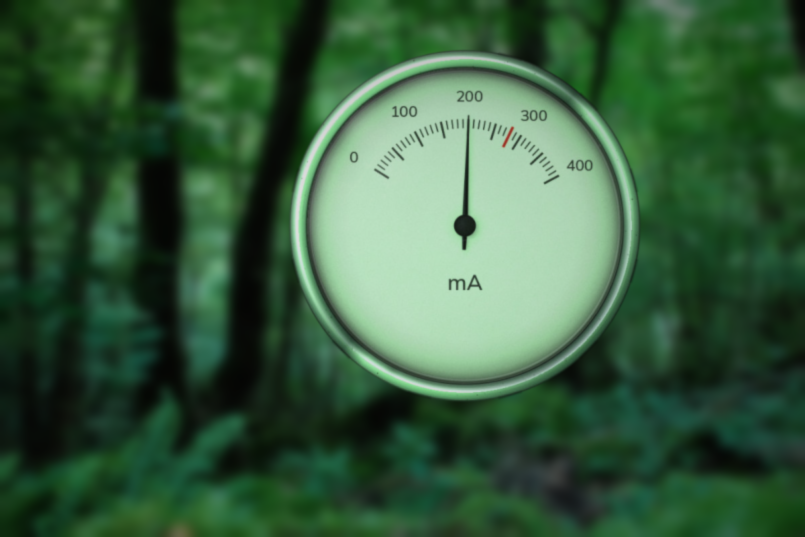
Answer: 200 mA
